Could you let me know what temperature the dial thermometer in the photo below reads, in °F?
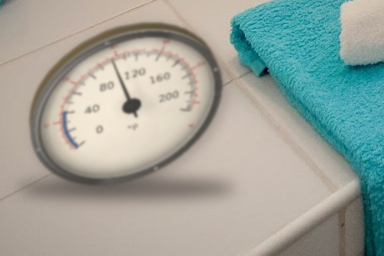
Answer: 100 °F
